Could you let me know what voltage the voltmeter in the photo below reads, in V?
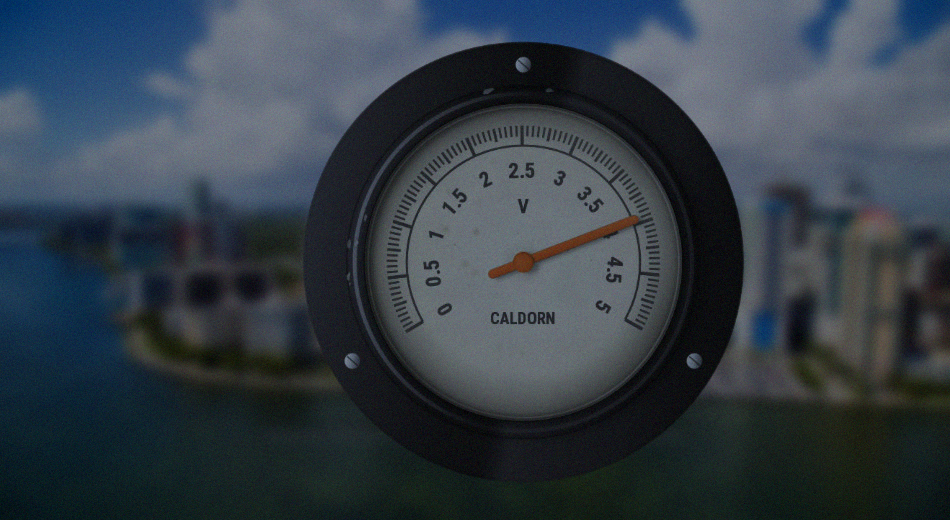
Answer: 3.95 V
